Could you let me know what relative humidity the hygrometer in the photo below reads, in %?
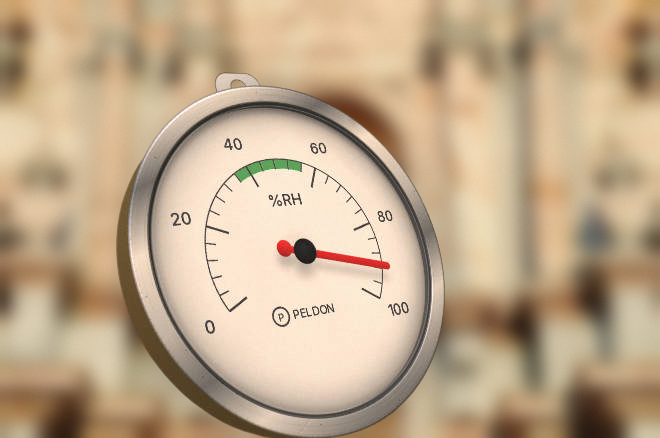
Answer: 92 %
